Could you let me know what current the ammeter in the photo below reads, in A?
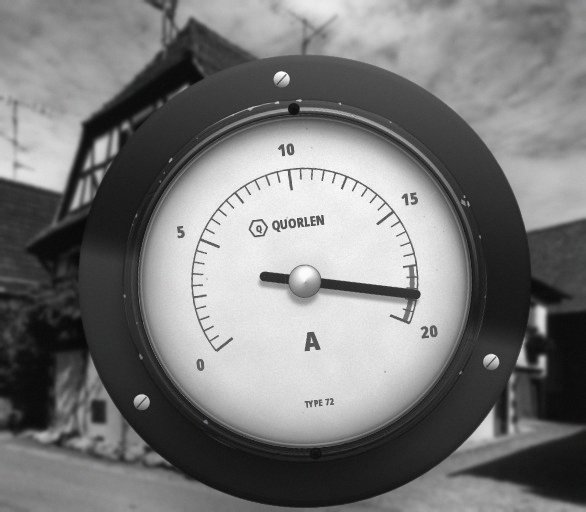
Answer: 18.75 A
